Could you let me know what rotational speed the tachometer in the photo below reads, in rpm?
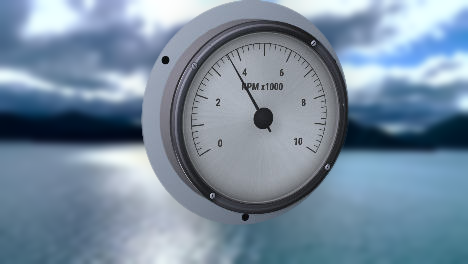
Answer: 3600 rpm
